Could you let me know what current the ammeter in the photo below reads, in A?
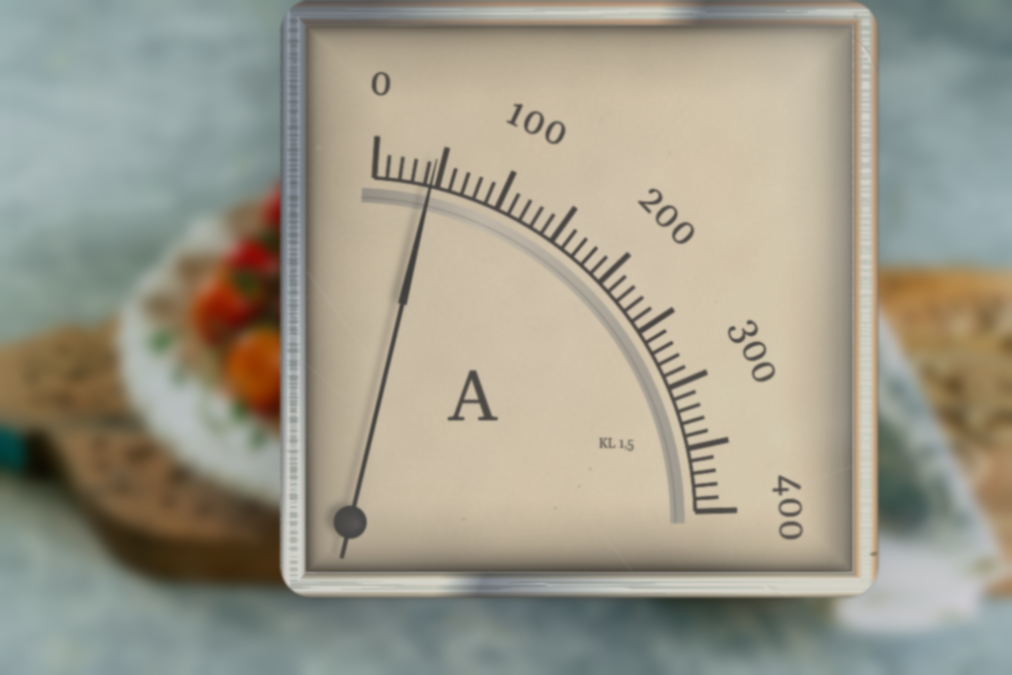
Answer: 45 A
